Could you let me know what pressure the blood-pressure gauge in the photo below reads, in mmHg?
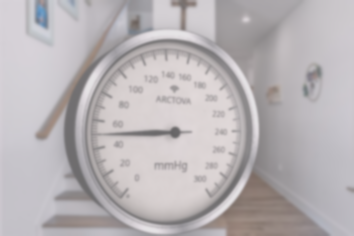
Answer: 50 mmHg
